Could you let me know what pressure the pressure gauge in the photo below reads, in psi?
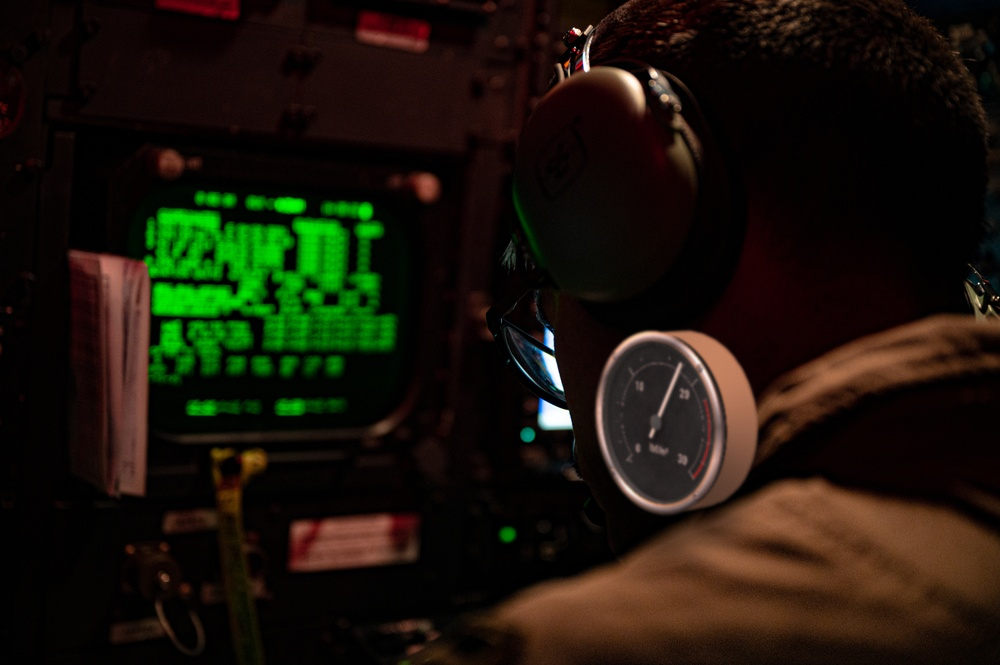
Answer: 18 psi
